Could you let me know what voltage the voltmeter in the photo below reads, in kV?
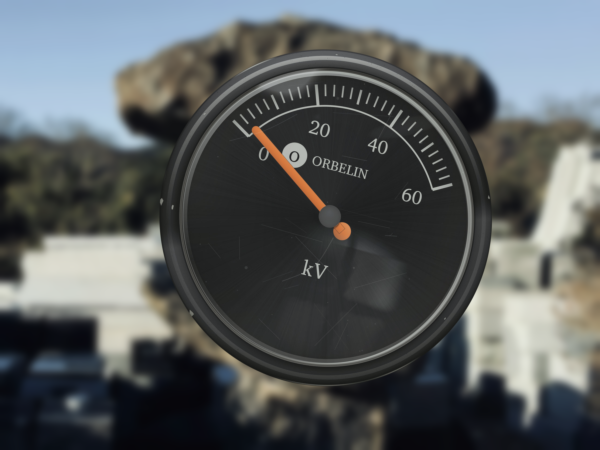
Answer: 2 kV
